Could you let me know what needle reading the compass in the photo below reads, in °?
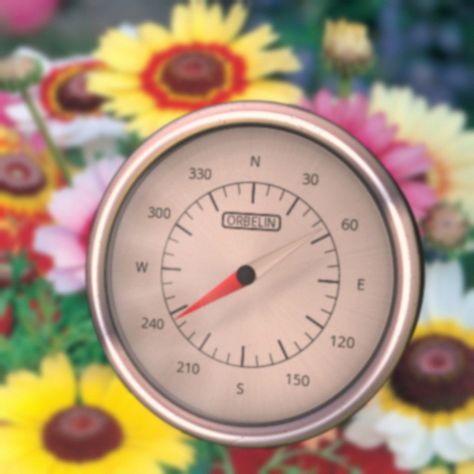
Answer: 235 °
